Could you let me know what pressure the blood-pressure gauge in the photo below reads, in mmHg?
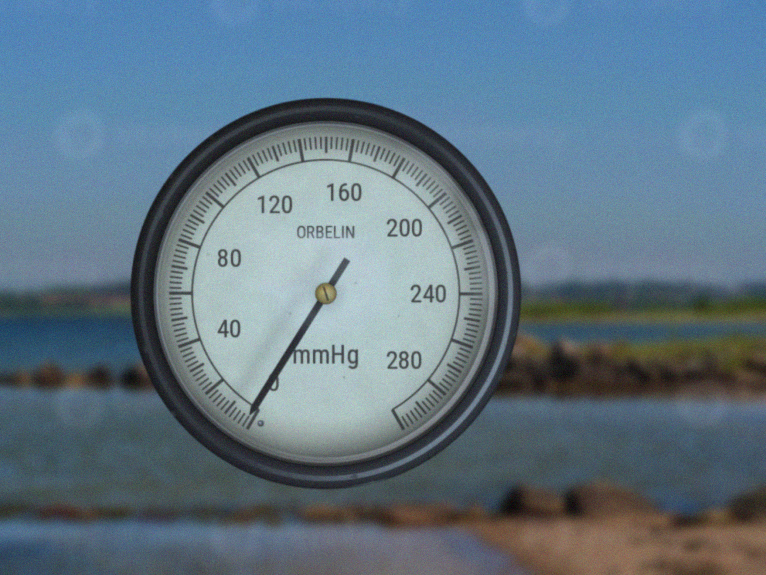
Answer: 2 mmHg
